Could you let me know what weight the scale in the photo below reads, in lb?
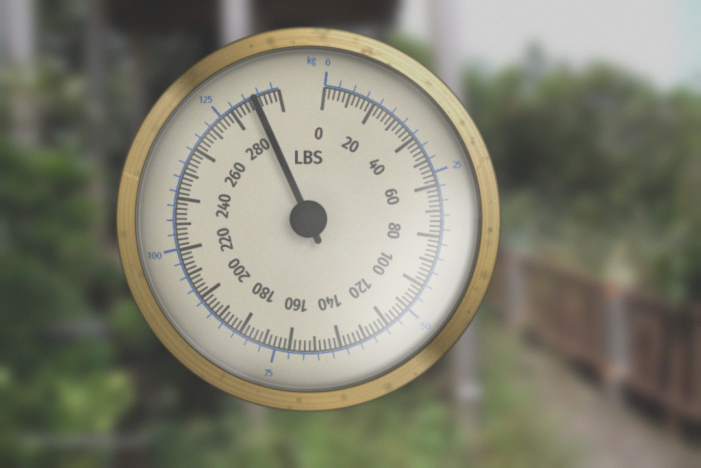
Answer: 290 lb
